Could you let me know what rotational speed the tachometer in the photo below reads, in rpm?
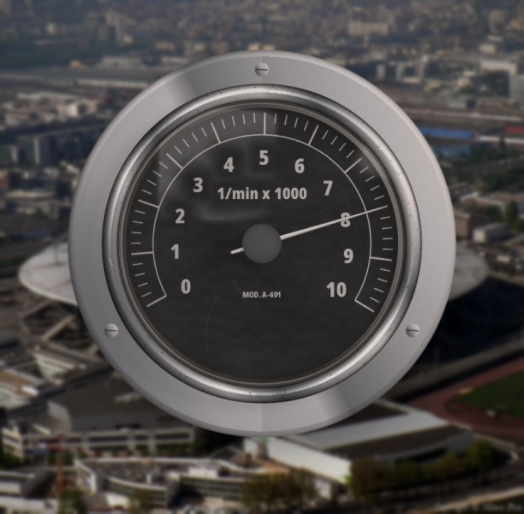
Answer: 8000 rpm
